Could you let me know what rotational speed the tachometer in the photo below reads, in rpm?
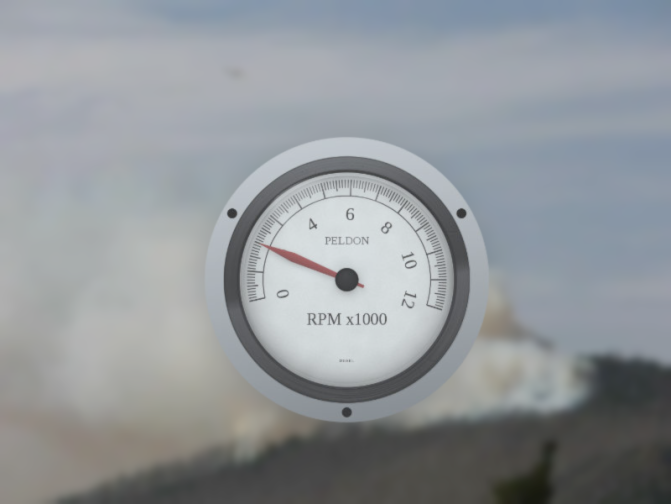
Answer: 2000 rpm
